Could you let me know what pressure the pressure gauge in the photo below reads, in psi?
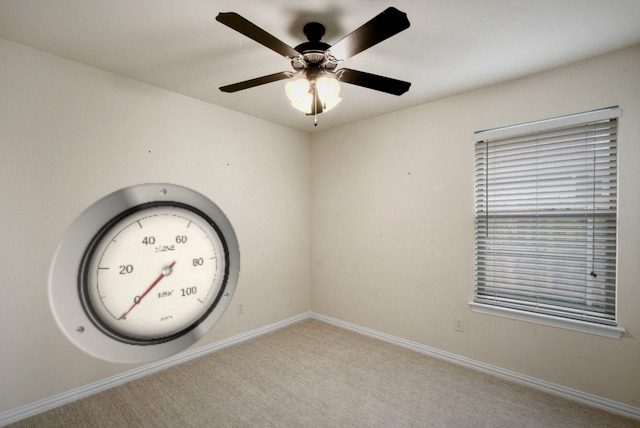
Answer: 0 psi
